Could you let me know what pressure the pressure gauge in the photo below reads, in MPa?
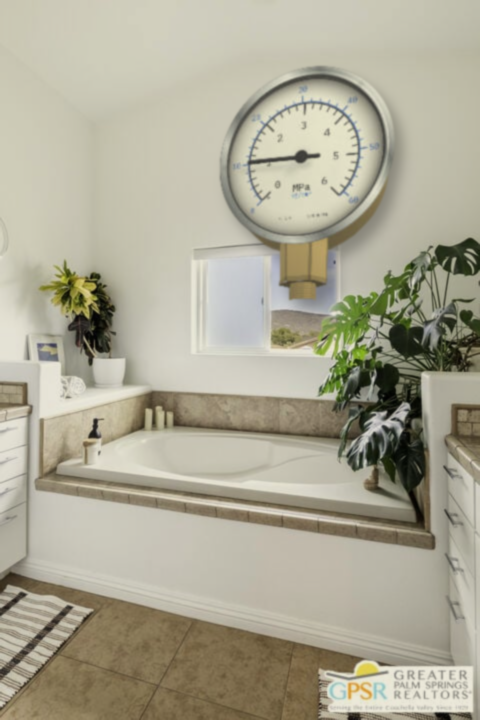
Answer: 1 MPa
